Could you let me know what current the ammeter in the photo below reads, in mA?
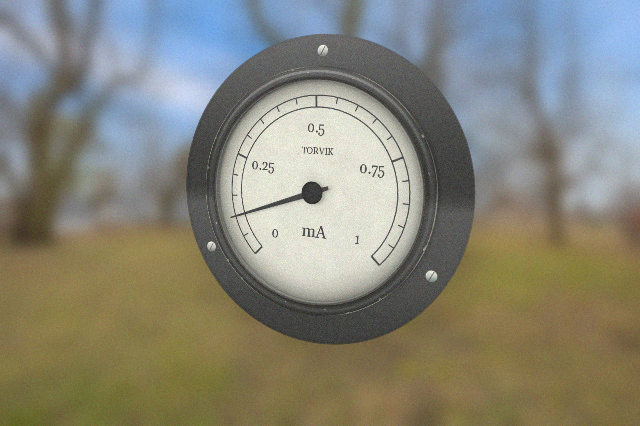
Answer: 0.1 mA
